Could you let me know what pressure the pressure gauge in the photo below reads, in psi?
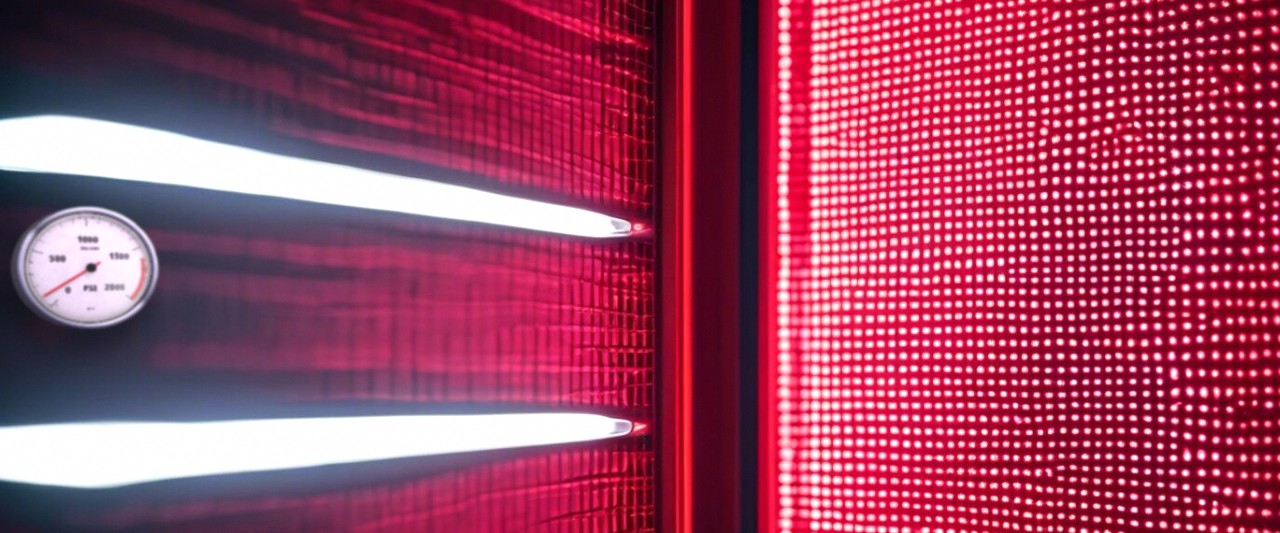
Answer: 100 psi
